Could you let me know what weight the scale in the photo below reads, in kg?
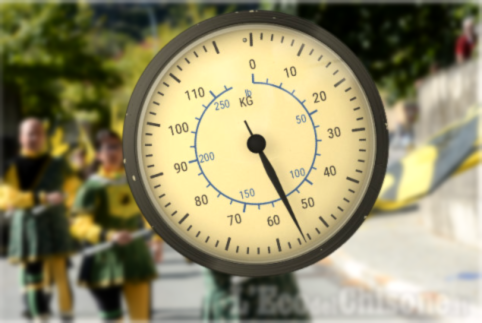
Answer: 55 kg
